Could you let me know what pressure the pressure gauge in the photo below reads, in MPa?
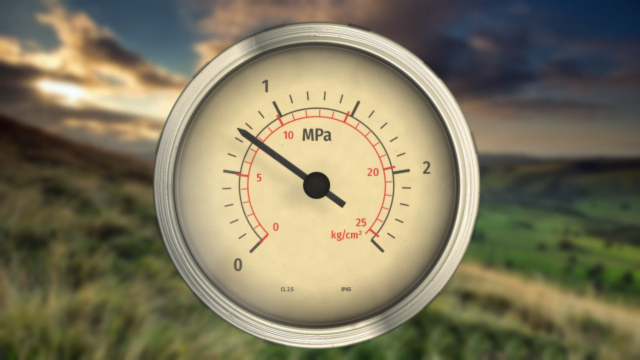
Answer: 0.75 MPa
